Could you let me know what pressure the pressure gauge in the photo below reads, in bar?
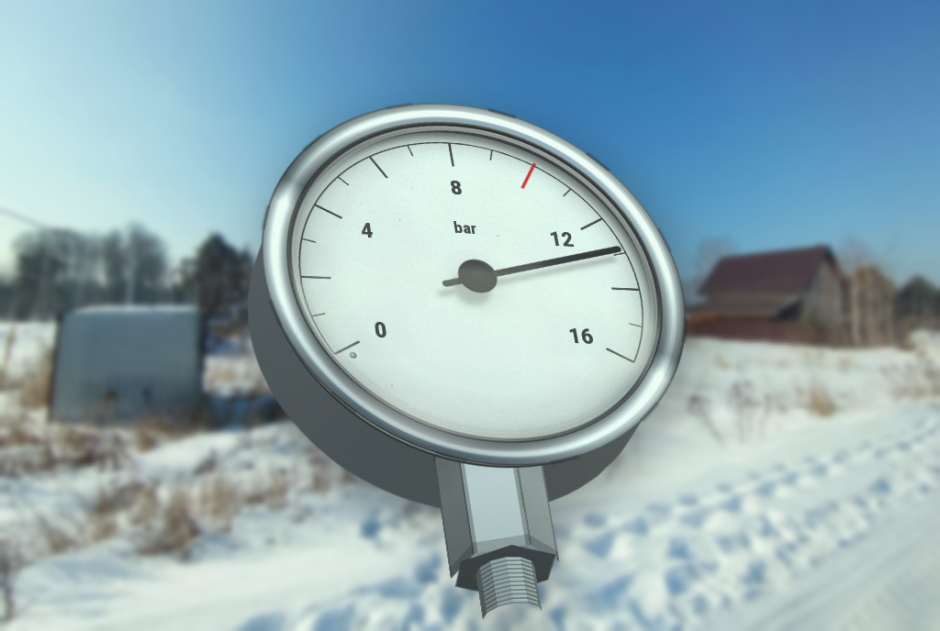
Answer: 13 bar
